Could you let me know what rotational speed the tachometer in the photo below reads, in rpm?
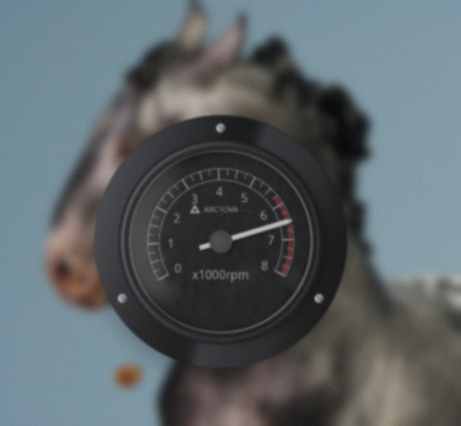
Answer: 6500 rpm
